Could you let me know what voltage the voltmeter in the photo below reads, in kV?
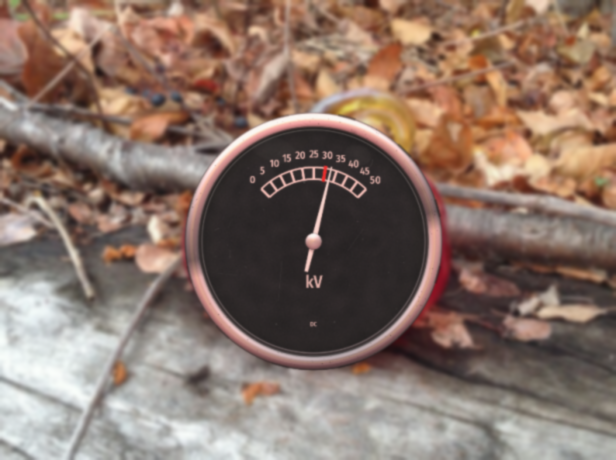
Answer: 32.5 kV
